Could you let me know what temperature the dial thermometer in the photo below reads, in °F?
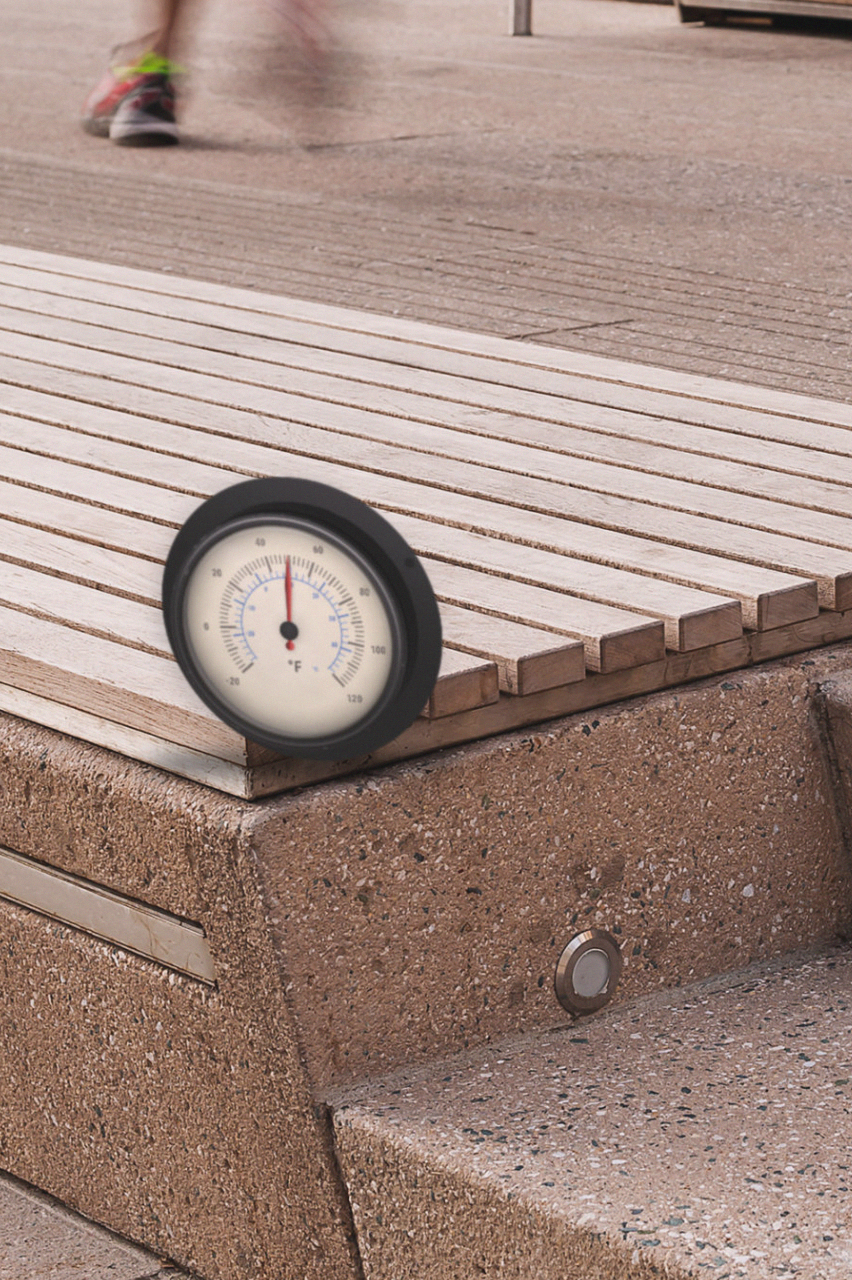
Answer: 50 °F
